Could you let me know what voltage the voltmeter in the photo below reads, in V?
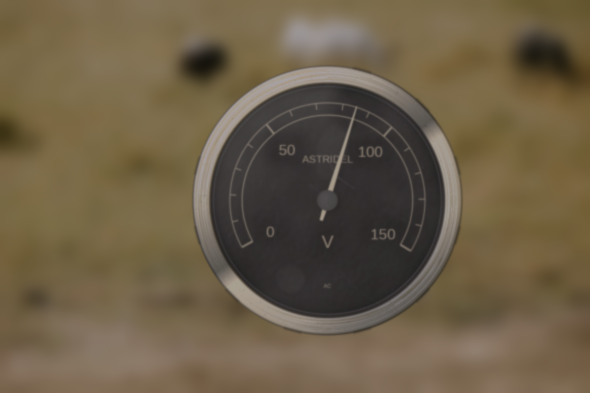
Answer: 85 V
